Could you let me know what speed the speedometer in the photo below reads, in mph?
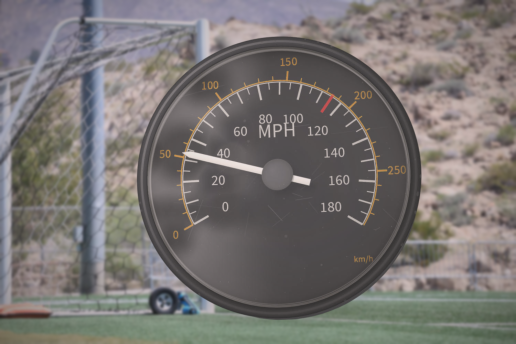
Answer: 32.5 mph
